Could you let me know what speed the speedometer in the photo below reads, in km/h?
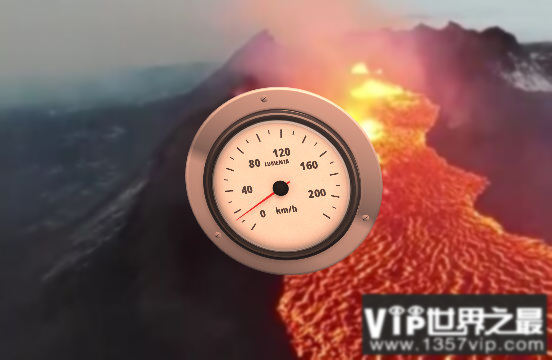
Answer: 15 km/h
